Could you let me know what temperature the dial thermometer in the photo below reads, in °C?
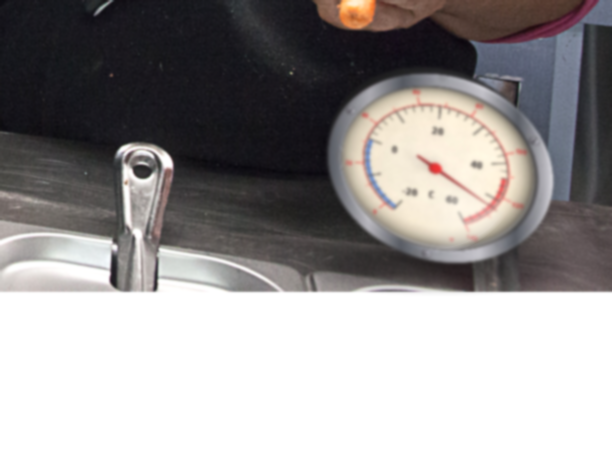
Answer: 52 °C
